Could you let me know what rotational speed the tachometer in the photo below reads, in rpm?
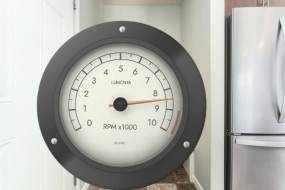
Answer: 8500 rpm
